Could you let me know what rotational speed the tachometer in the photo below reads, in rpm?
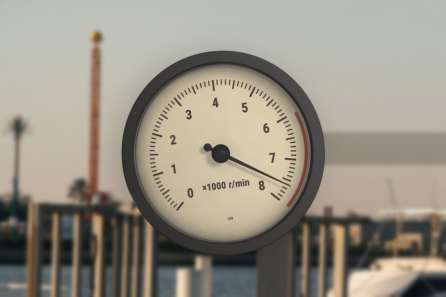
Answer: 7600 rpm
